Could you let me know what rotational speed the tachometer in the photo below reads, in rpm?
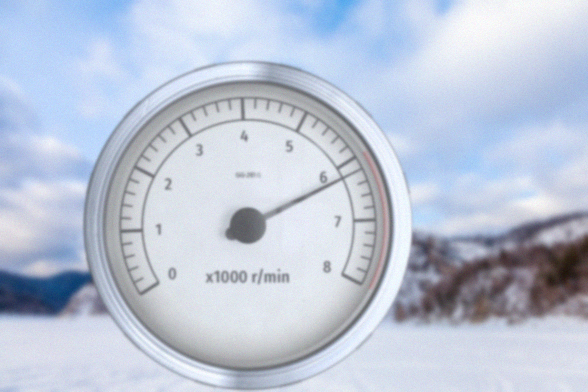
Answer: 6200 rpm
